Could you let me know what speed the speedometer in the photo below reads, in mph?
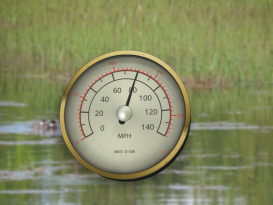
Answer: 80 mph
